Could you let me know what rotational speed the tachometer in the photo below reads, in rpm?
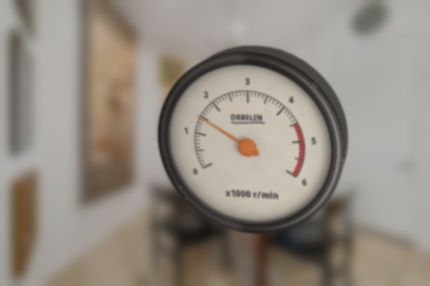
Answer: 1500 rpm
